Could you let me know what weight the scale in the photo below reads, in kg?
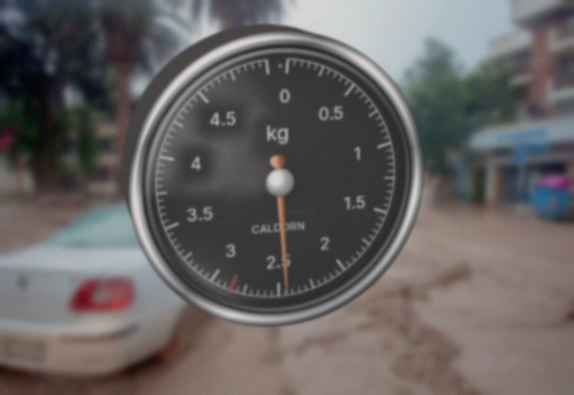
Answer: 2.45 kg
